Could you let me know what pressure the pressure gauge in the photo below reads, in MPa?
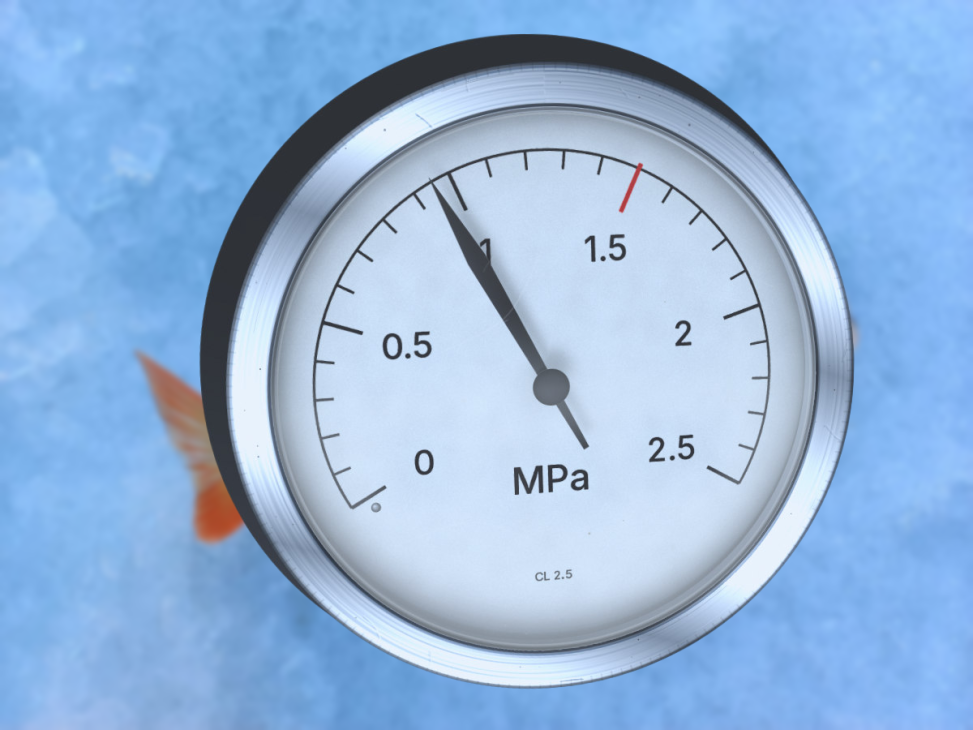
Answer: 0.95 MPa
